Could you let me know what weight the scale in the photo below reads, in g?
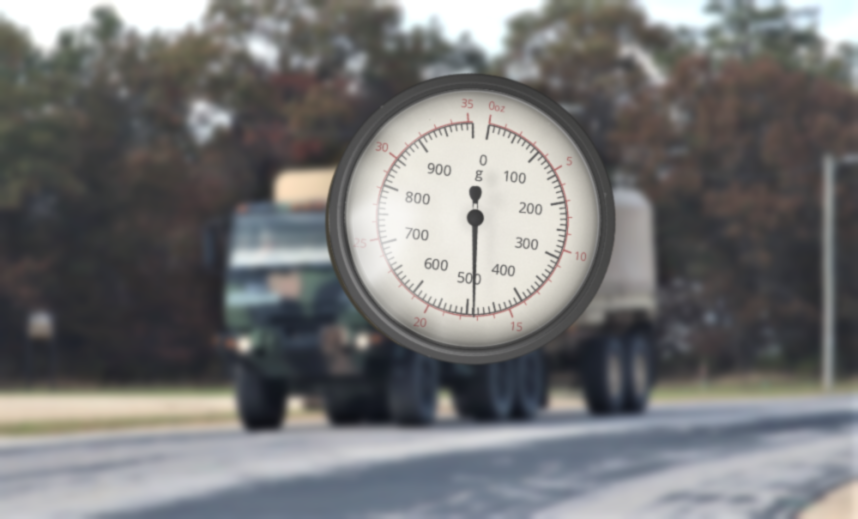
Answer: 490 g
